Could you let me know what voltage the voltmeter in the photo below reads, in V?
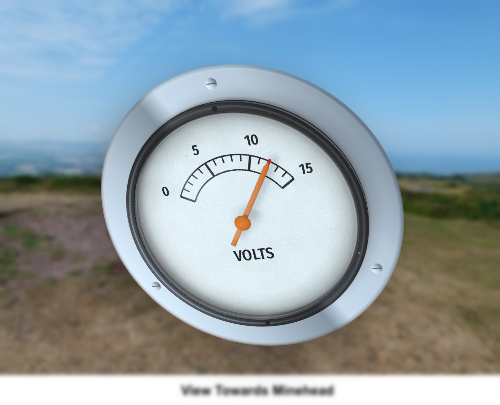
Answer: 12 V
